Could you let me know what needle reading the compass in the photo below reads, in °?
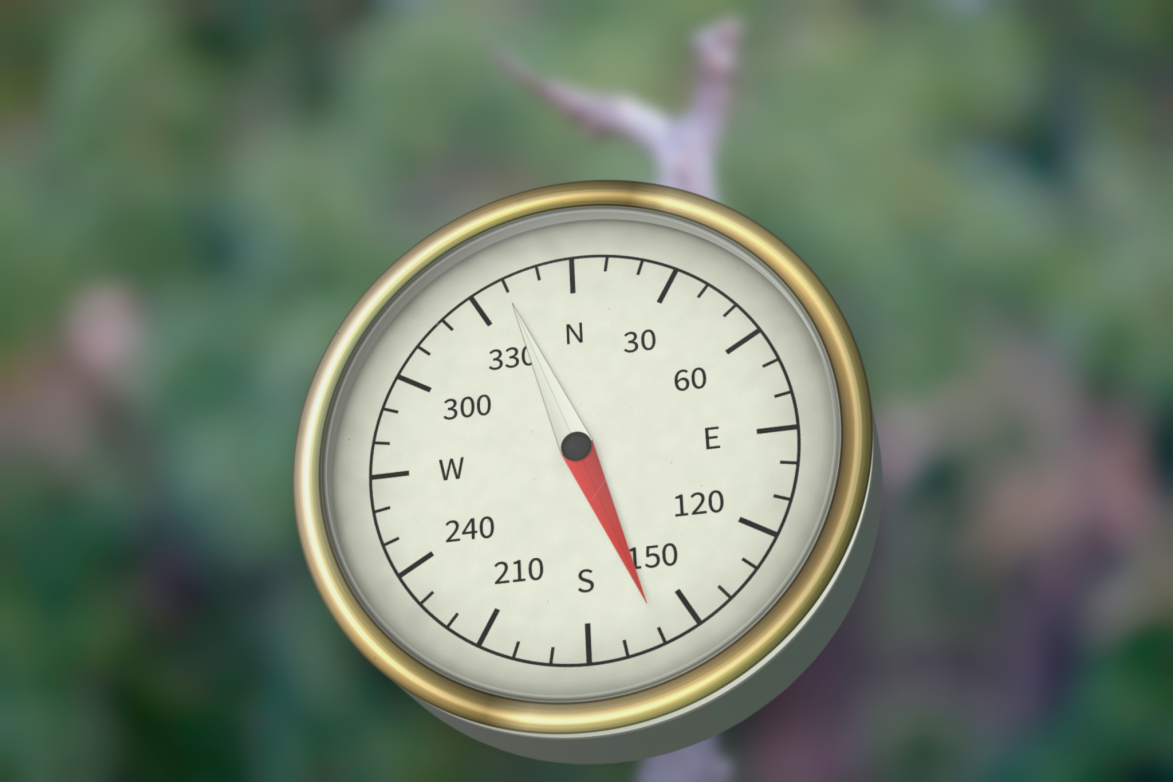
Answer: 160 °
